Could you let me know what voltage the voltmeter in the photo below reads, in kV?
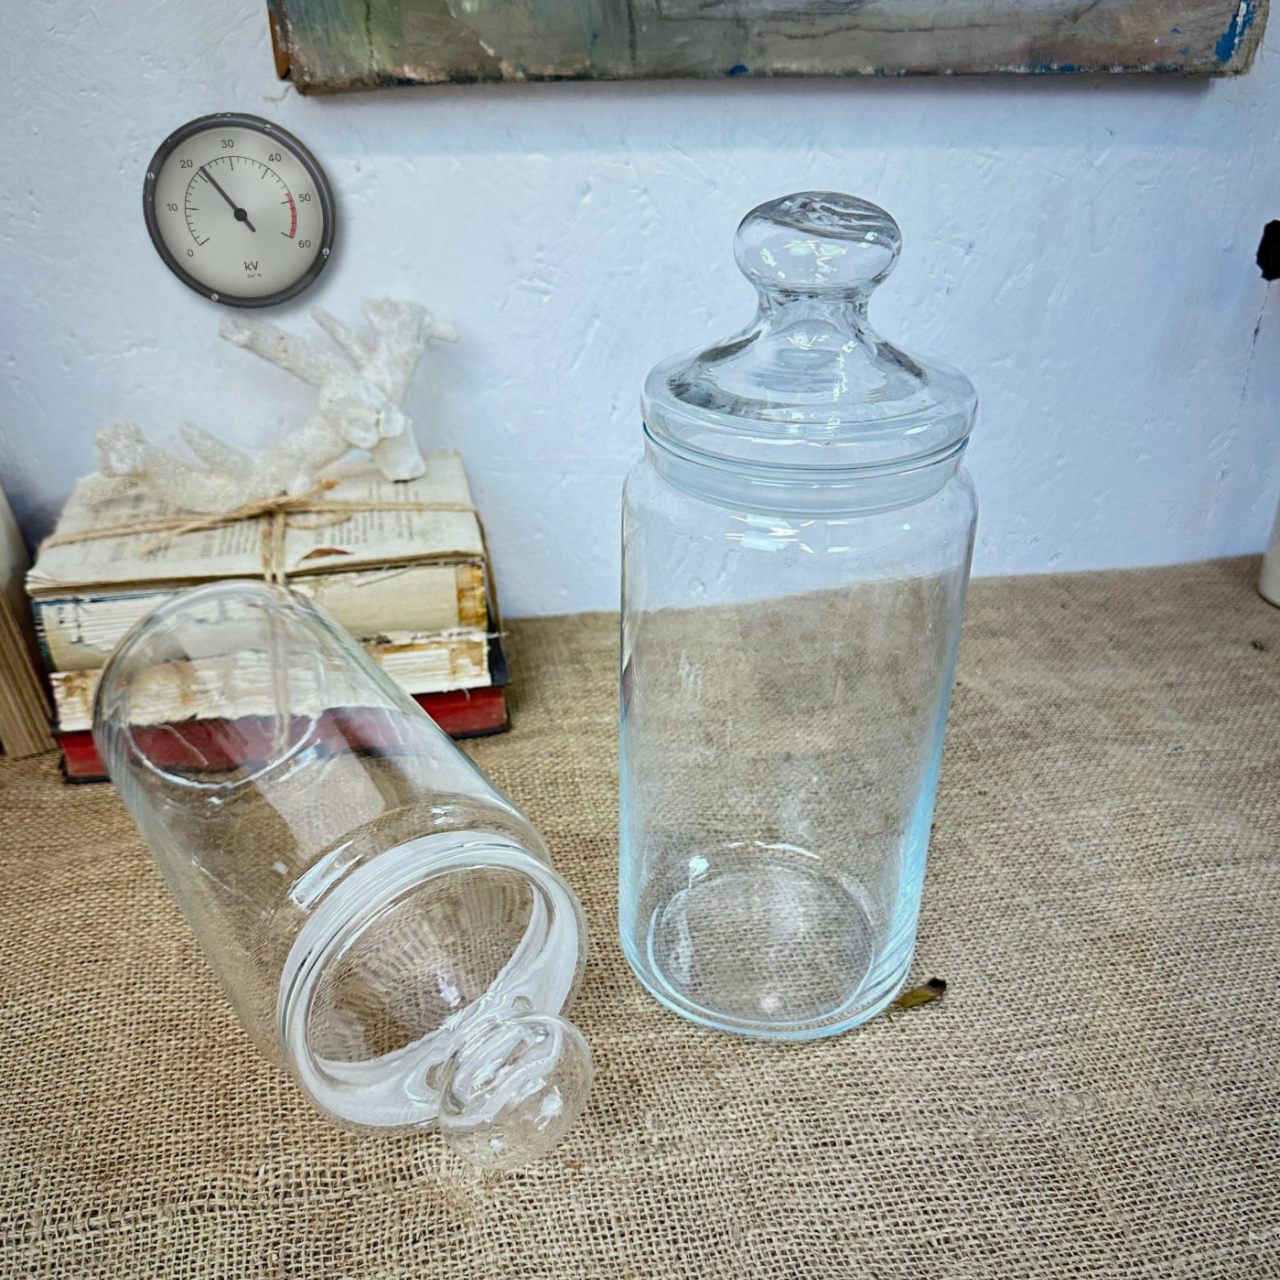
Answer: 22 kV
